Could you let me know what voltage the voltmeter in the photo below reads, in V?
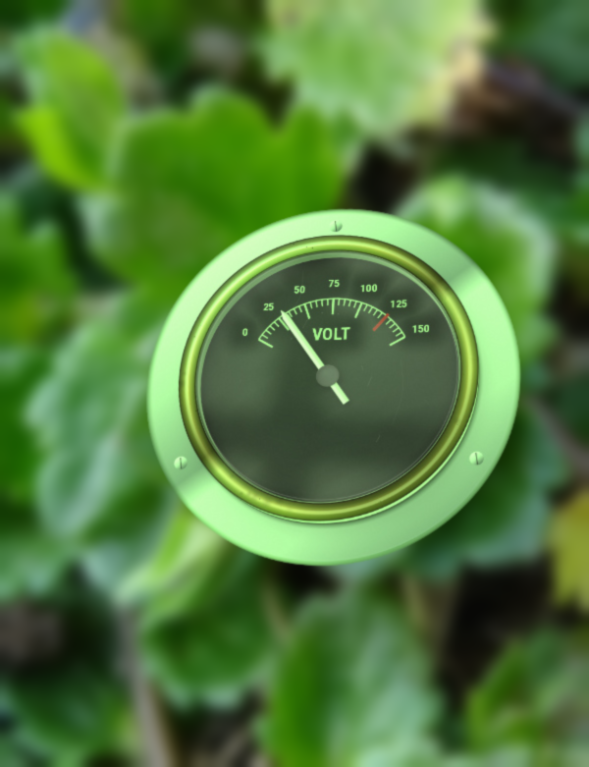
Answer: 30 V
